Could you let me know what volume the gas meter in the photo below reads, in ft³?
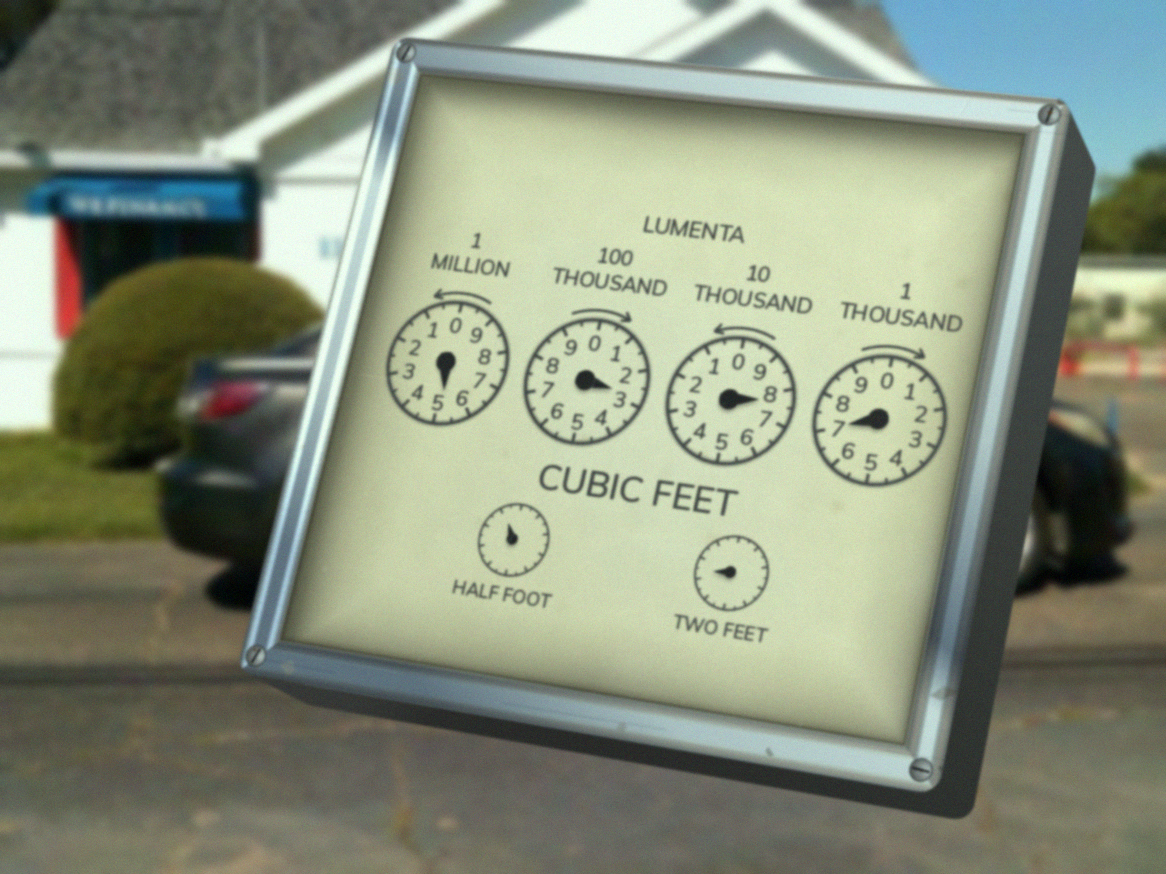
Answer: 527700 ft³
